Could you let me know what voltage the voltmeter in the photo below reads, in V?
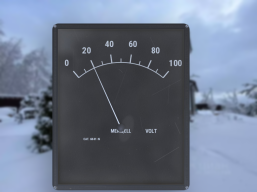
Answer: 20 V
